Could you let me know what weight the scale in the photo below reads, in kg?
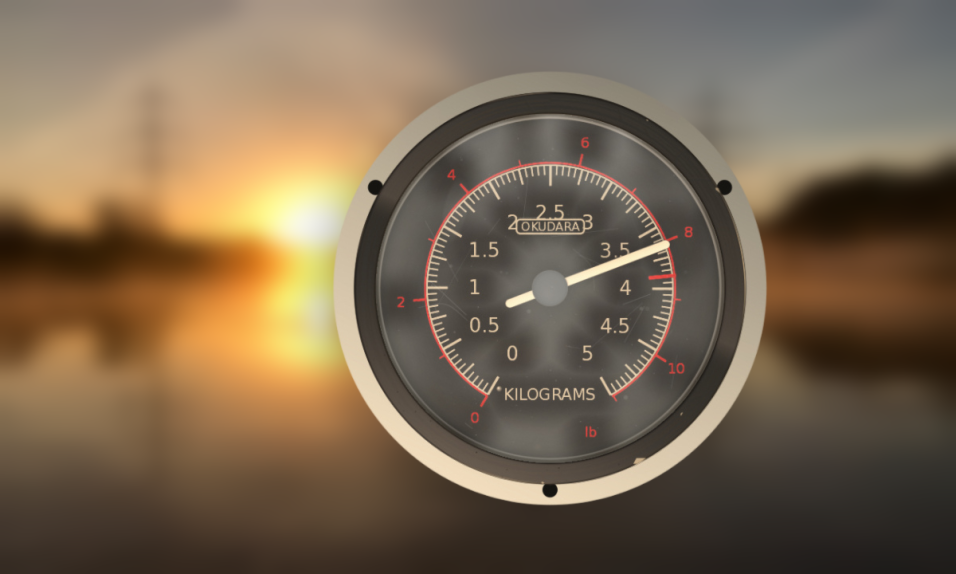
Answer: 3.65 kg
